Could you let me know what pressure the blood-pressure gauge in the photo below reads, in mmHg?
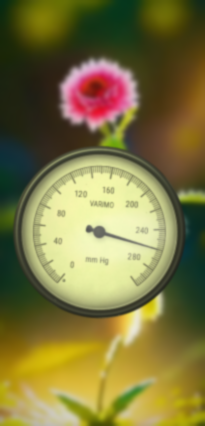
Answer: 260 mmHg
